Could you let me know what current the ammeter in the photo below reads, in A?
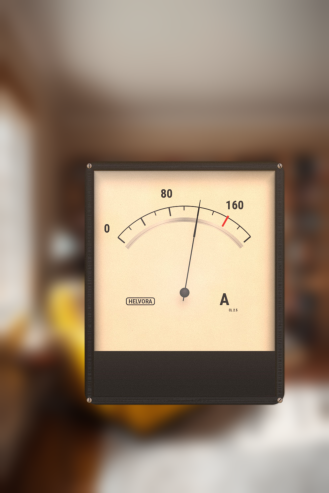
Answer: 120 A
